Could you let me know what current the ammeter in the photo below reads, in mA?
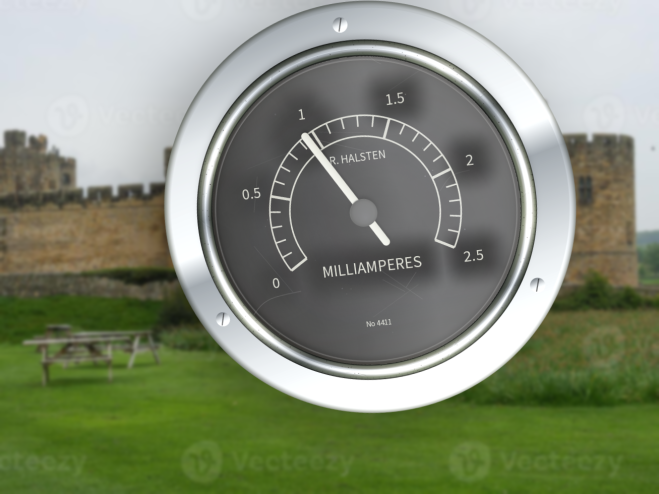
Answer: 0.95 mA
